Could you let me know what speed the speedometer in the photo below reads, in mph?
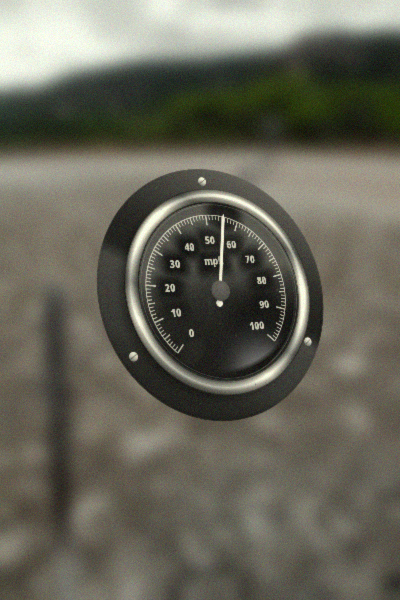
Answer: 55 mph
